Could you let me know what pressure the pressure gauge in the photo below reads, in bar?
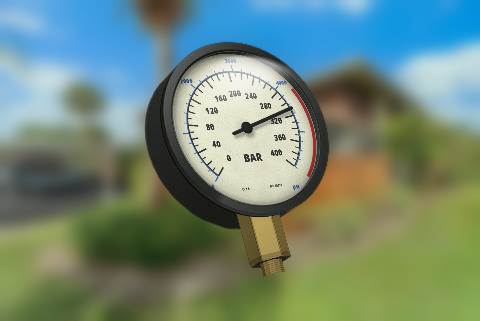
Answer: 310 bar
